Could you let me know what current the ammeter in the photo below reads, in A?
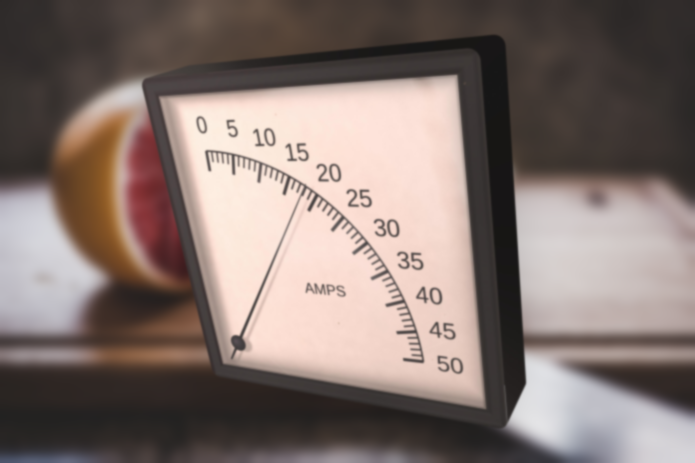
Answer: 18 A
